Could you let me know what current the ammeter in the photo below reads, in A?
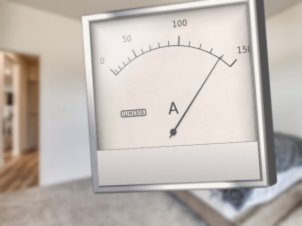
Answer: 140 A
